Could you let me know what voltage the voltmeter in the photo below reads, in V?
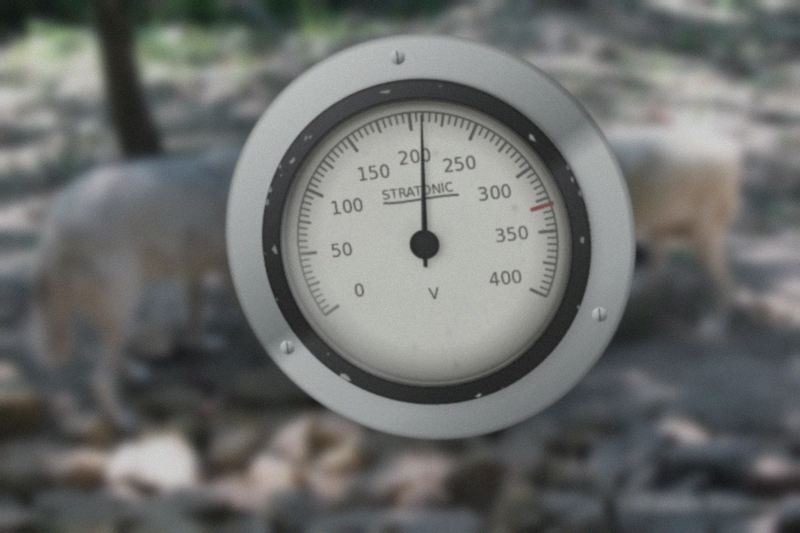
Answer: 210 V
